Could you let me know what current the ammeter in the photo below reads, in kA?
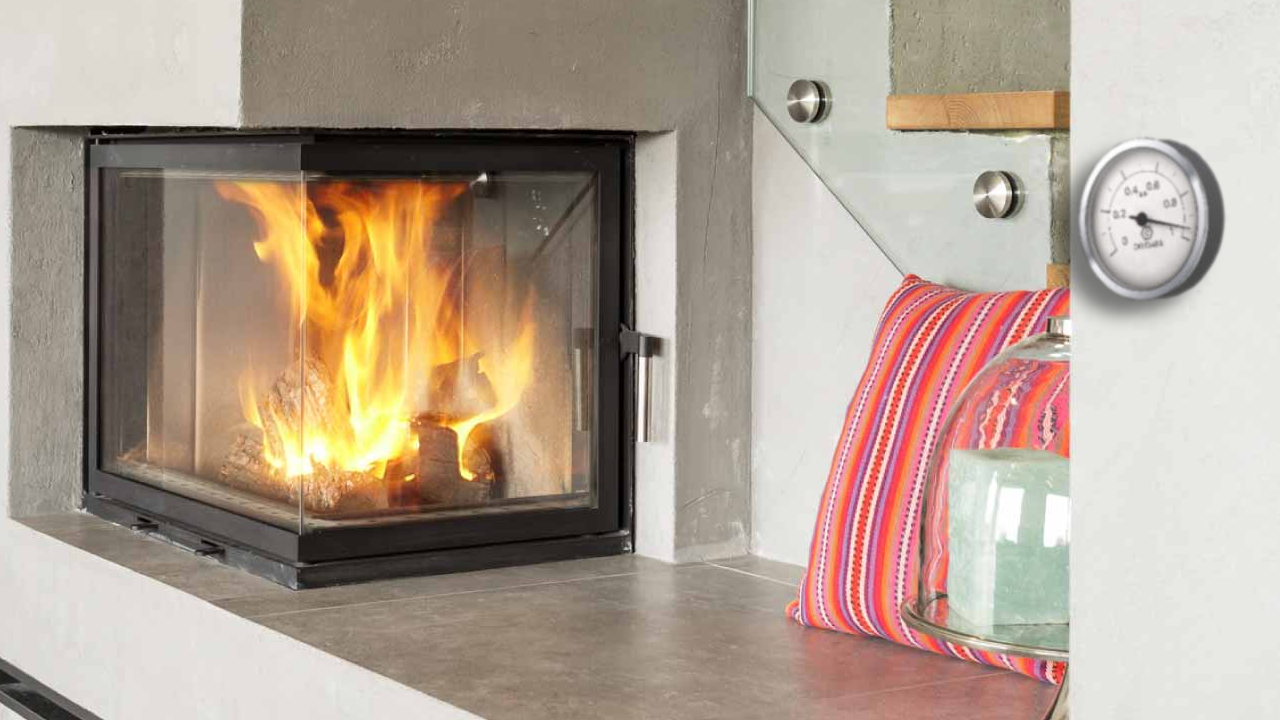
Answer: 0.95 kA
